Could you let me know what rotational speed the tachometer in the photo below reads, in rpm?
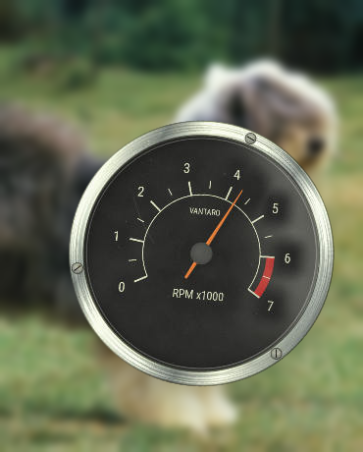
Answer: 4250 rpm
